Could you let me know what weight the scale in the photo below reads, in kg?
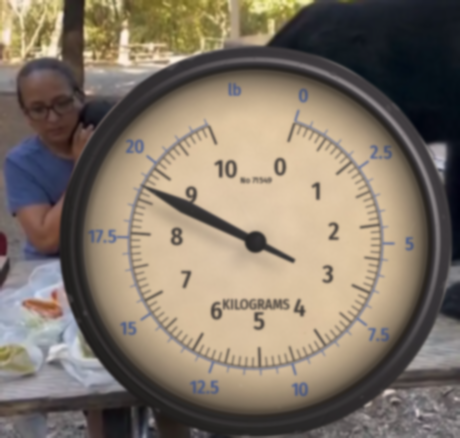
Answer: 8.7 kg
